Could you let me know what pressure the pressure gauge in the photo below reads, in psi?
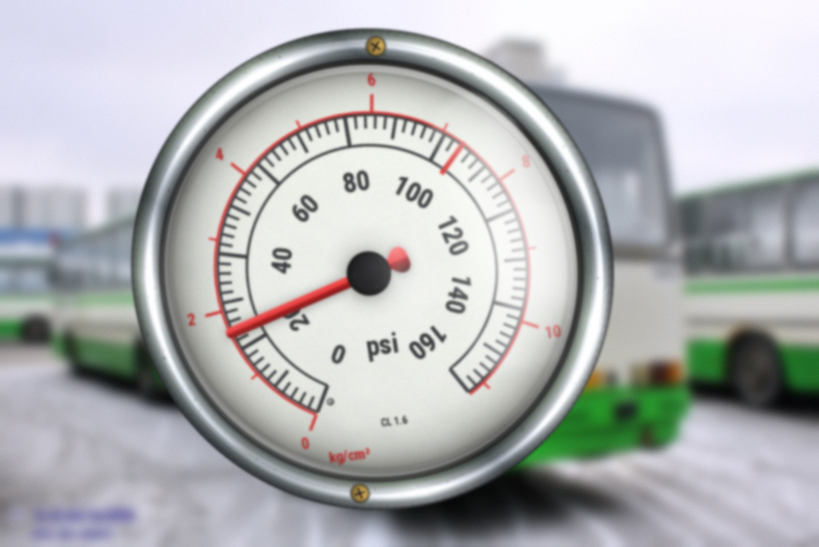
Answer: 24 psi
